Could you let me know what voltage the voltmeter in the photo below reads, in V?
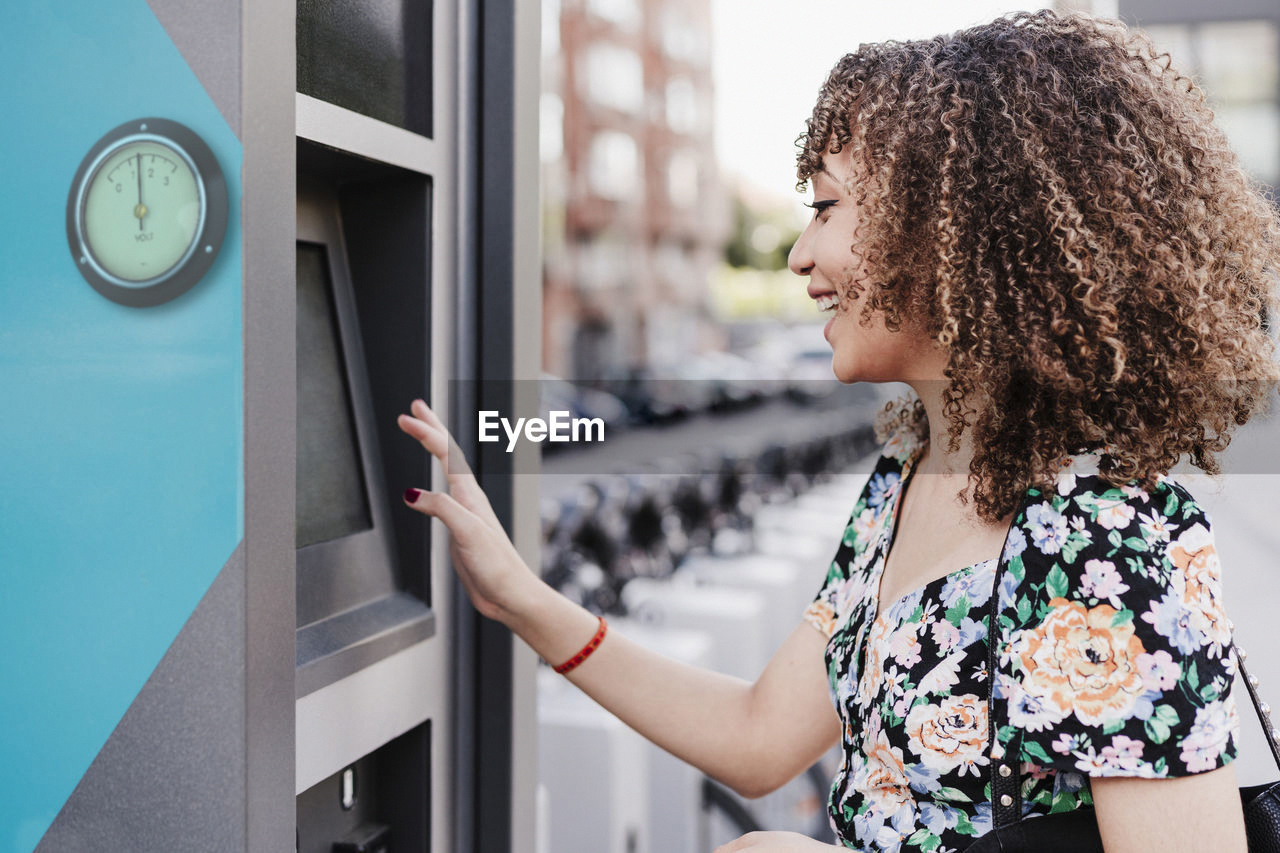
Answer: 1.5 V
